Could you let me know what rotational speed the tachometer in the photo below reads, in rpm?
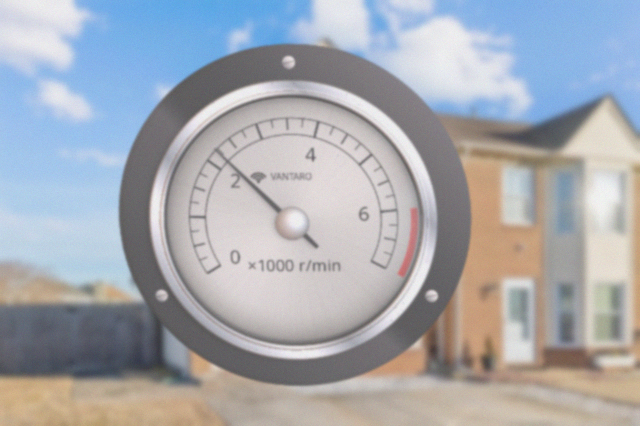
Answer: 2250 rpm
